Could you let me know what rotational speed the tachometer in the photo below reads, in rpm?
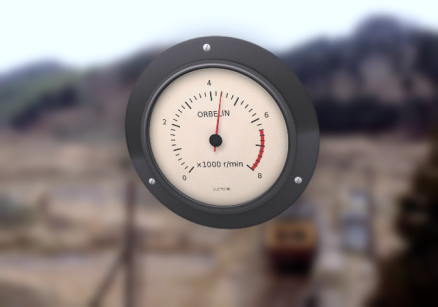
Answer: 4400 rpm
